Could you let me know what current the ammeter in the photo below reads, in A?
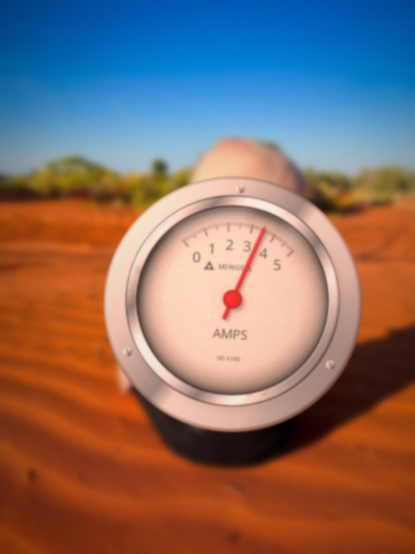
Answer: 3.5 A
